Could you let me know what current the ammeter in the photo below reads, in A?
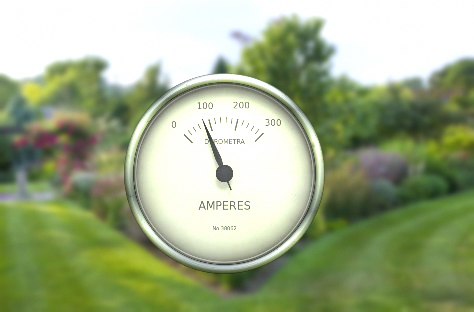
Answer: 80 A
